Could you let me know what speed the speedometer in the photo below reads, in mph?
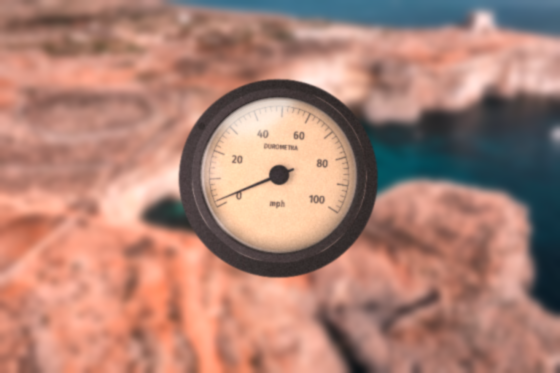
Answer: 2 mph
